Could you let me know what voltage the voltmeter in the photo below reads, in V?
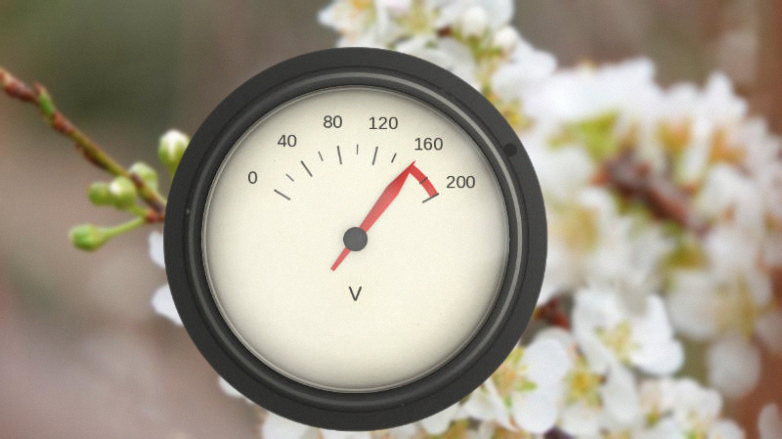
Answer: 160 V
